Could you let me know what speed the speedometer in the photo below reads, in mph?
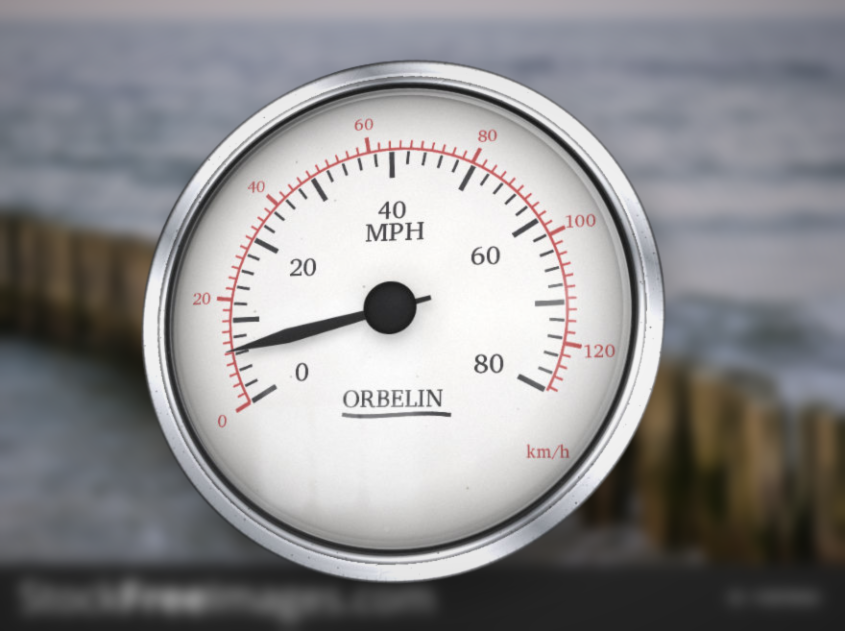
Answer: 6 mph
